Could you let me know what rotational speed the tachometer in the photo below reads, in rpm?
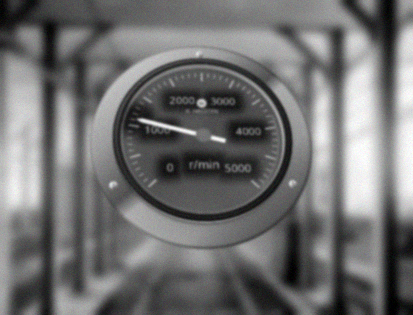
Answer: 1100 rpm
